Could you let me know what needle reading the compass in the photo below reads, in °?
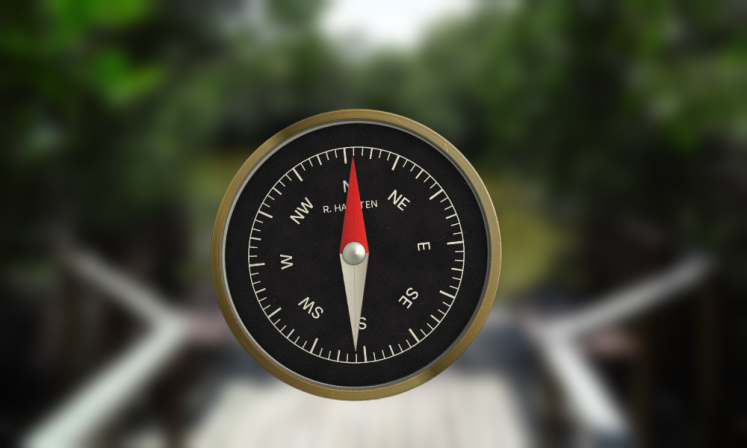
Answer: 5 °
